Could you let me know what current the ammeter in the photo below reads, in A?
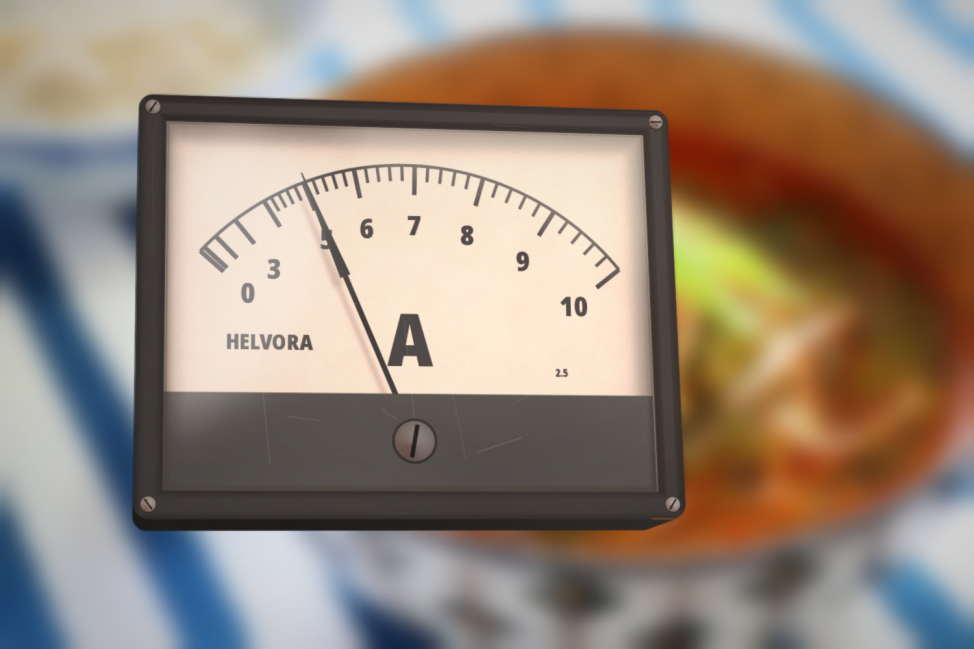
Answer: 5 A
